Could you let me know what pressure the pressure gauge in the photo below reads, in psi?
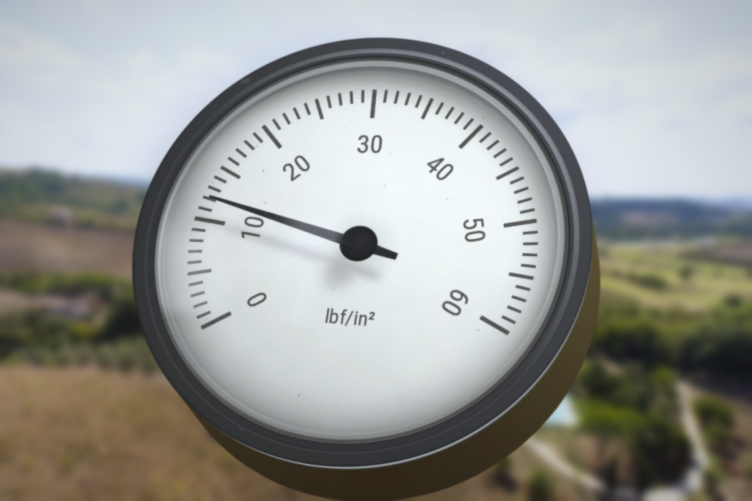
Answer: 12 psi
